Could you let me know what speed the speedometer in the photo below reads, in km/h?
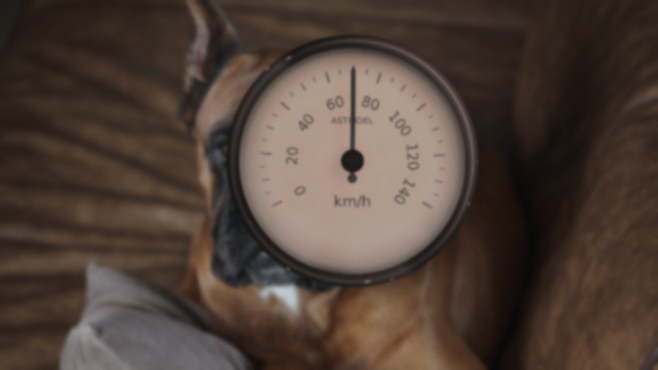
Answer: 70 km/h
